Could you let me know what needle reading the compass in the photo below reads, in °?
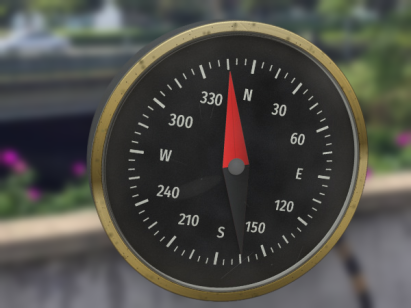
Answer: 345 °
